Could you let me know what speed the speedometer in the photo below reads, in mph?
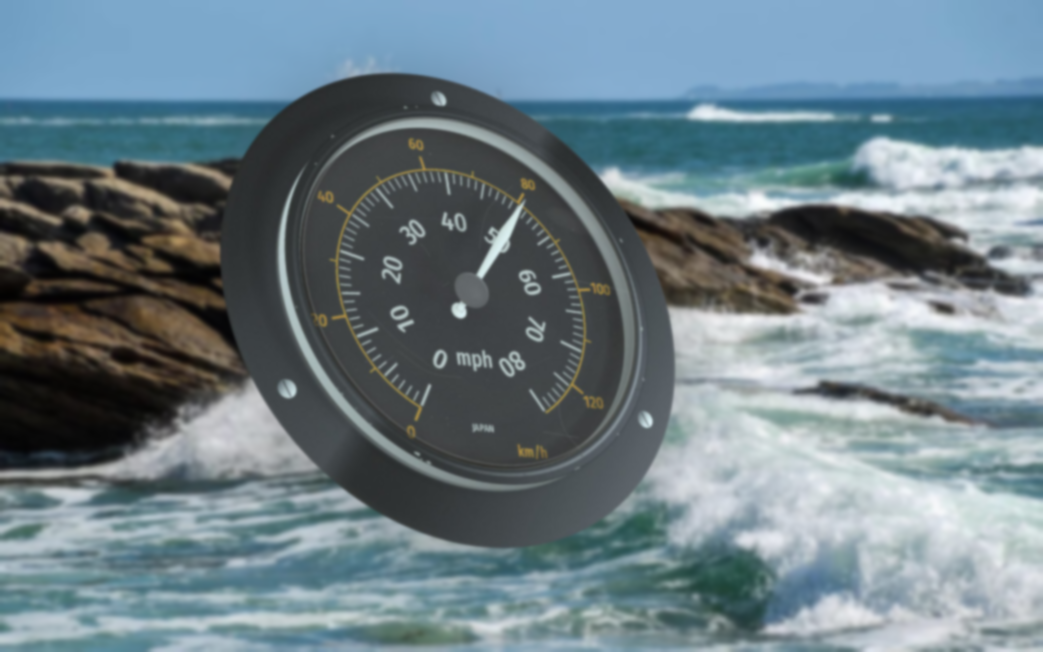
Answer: 50 mph
